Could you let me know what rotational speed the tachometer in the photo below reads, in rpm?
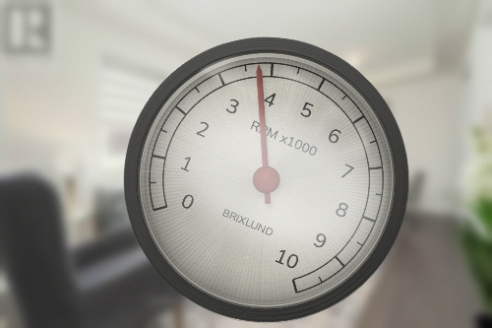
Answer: 3750 rpm
